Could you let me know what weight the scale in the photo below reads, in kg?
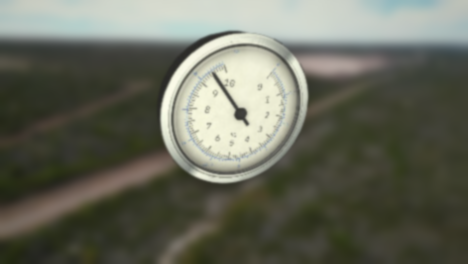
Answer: 9.5 kg
